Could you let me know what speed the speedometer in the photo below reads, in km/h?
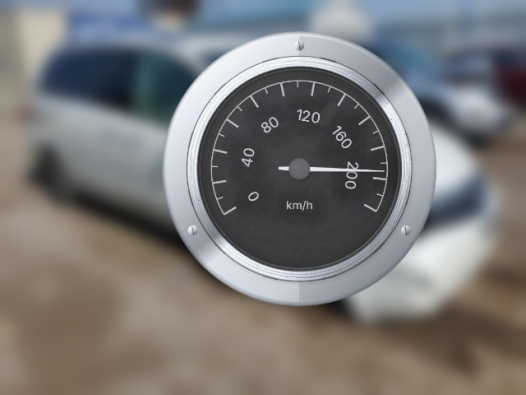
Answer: 195 km/h
